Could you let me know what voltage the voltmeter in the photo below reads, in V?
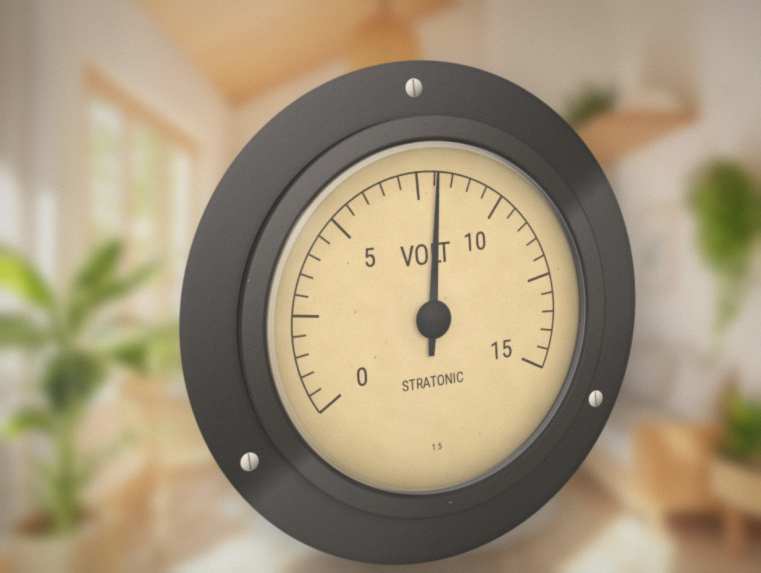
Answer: 8 V
